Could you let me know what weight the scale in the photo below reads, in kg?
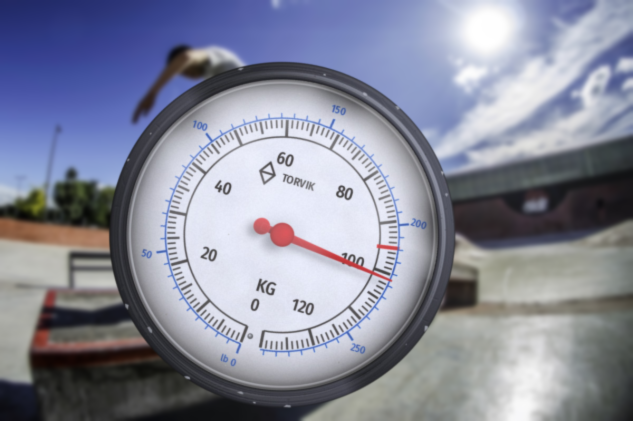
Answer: 101 kg
